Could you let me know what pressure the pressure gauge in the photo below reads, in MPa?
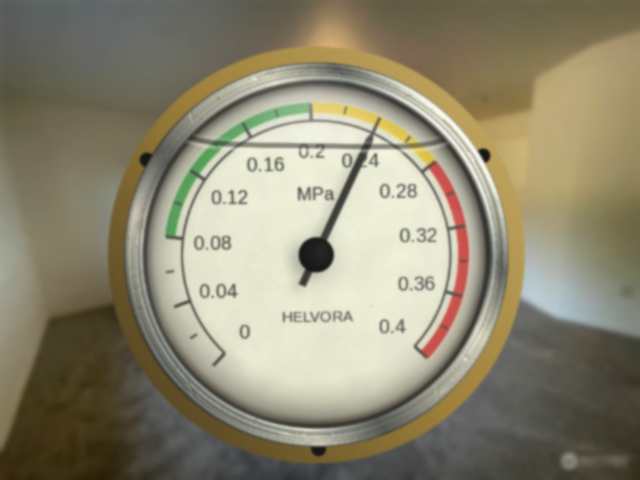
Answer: 0.24 MPa
